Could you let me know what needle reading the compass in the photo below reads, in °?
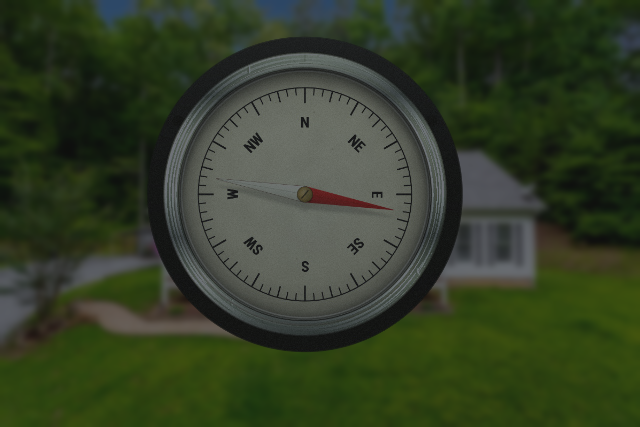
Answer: 100 °
